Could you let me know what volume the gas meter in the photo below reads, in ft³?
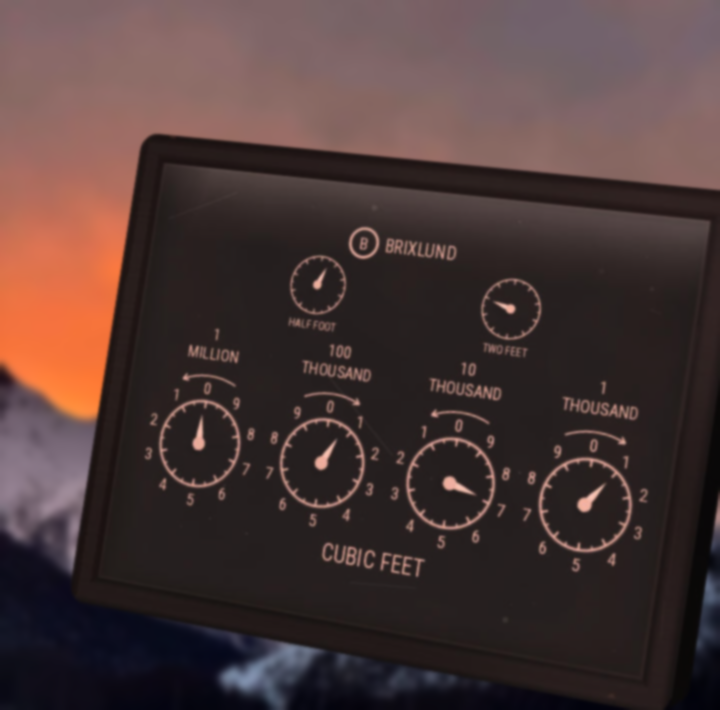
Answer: 7100 ft³
